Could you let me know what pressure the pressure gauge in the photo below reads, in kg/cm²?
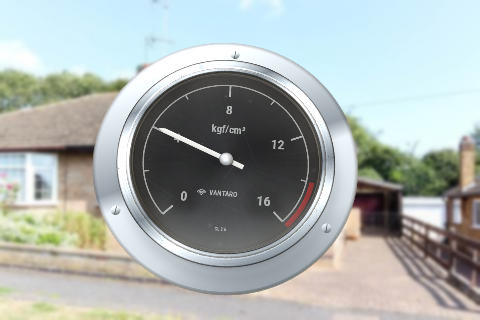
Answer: 4 kg/cm²
